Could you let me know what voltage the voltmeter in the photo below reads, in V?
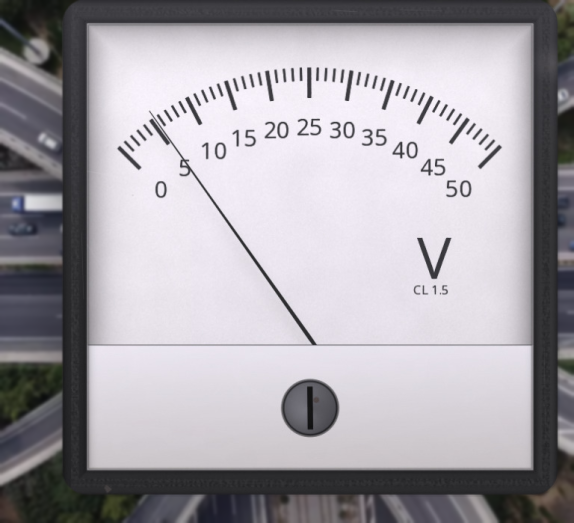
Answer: 5.5 V
